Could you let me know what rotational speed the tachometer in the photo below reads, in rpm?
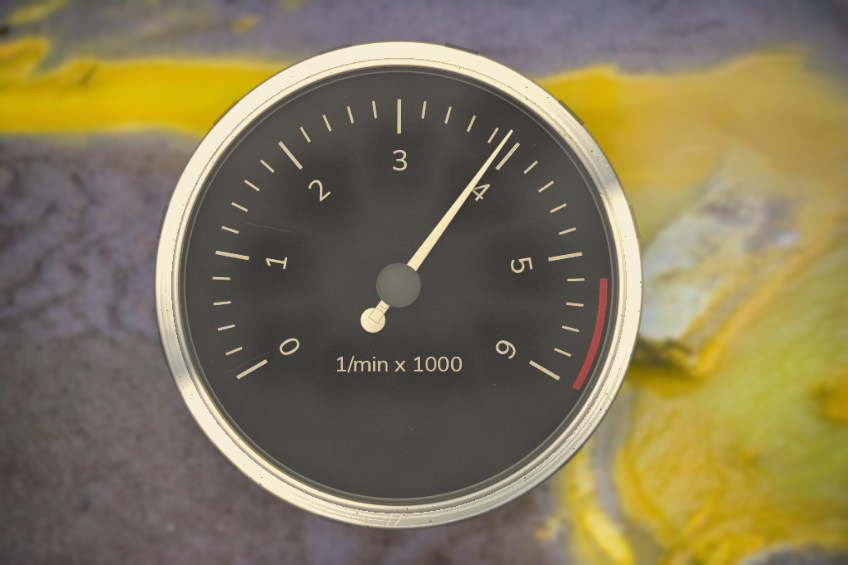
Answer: 3900 rpm
